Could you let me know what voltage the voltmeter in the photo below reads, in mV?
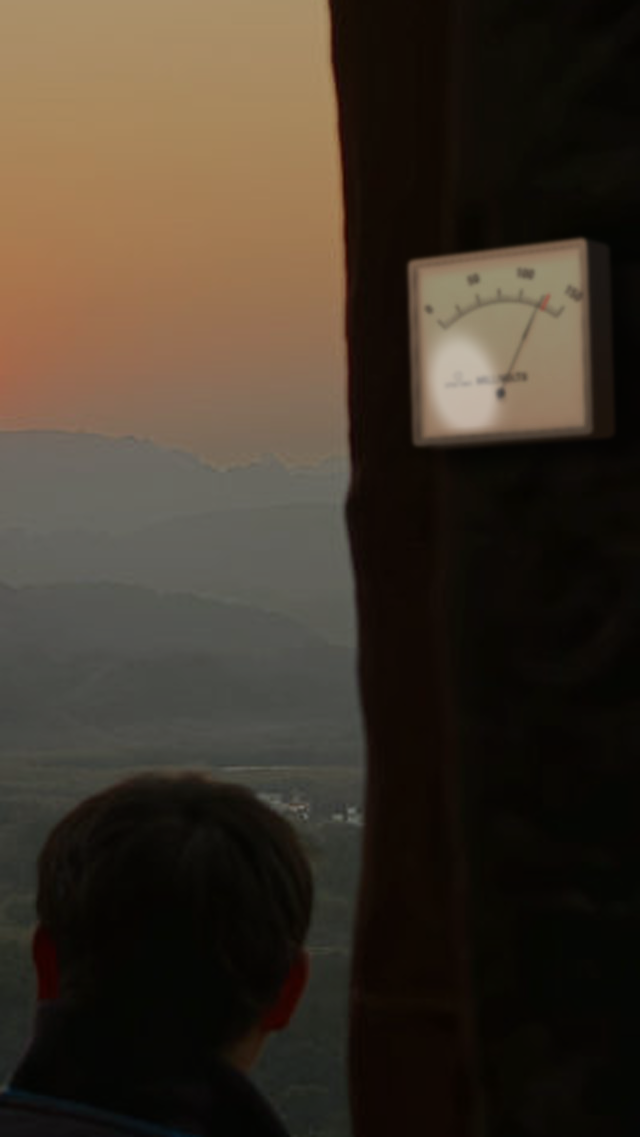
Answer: 125 mV
